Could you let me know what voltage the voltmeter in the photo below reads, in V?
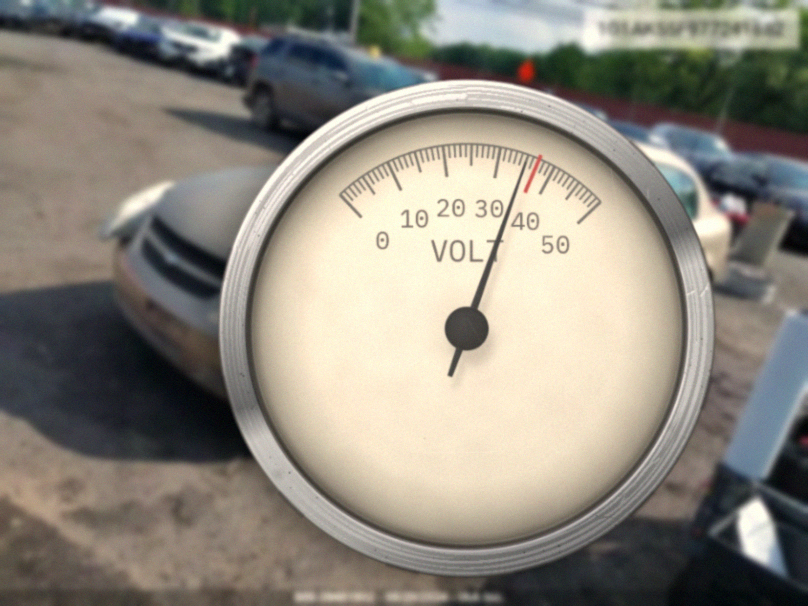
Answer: 35 V
